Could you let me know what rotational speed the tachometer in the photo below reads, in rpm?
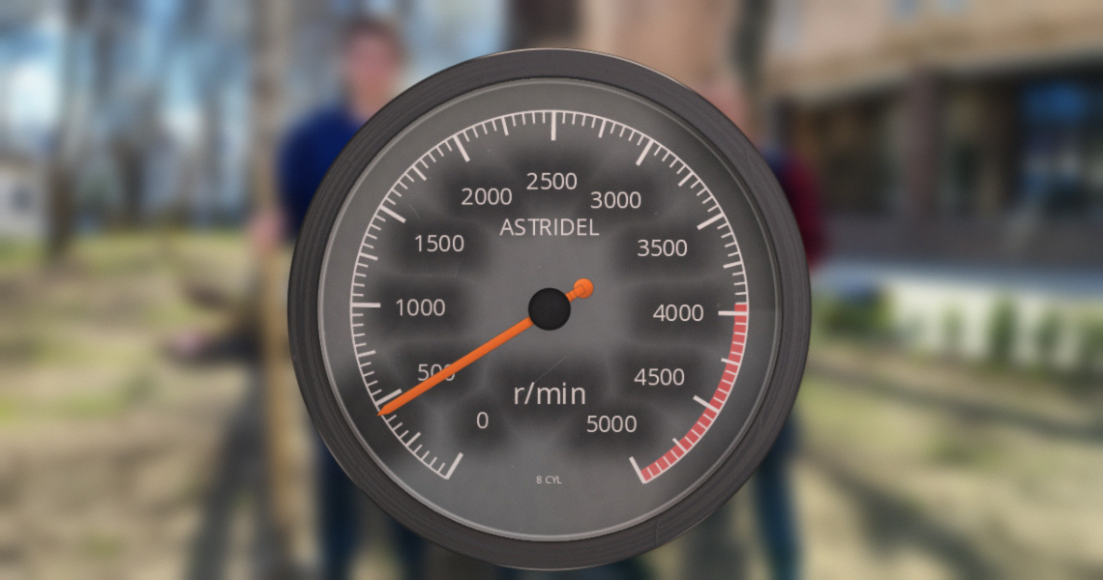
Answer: 450 rpm
